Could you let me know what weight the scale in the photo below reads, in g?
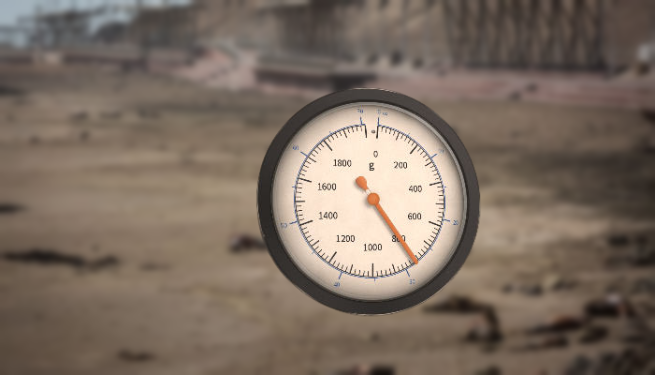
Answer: 800 g
